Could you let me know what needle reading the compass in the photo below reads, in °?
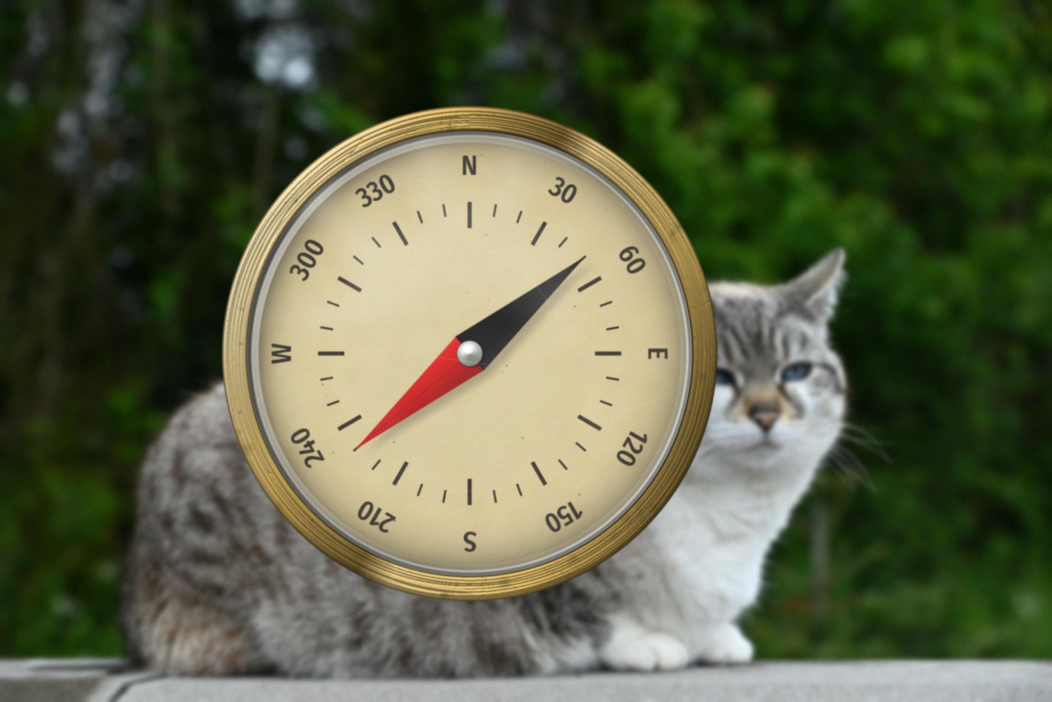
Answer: 230 °
